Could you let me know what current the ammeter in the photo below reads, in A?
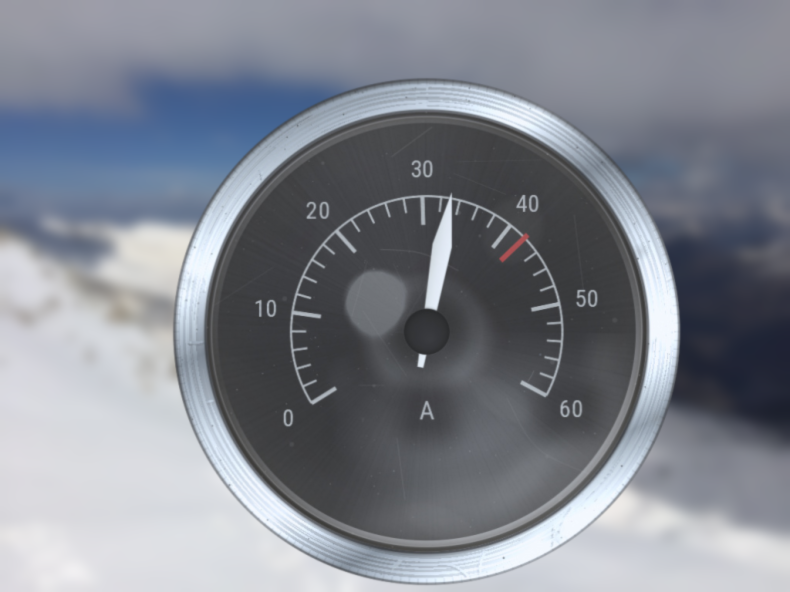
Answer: 33 A
